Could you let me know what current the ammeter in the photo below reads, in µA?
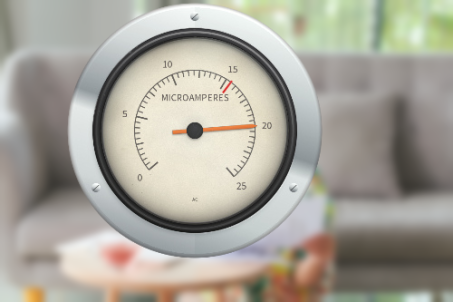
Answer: 20 µA
